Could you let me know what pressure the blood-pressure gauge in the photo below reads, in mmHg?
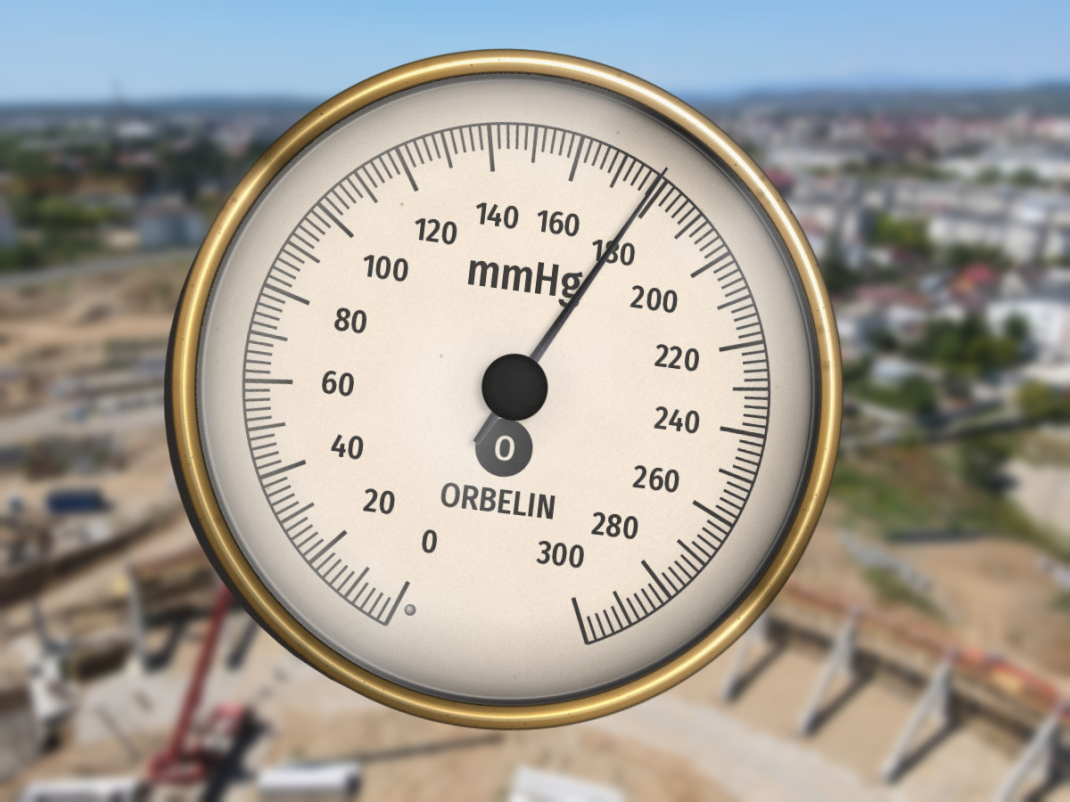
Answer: 178 mmHg
